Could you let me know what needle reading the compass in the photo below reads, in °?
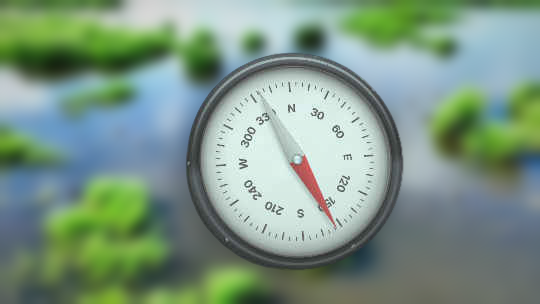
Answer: 155 °
